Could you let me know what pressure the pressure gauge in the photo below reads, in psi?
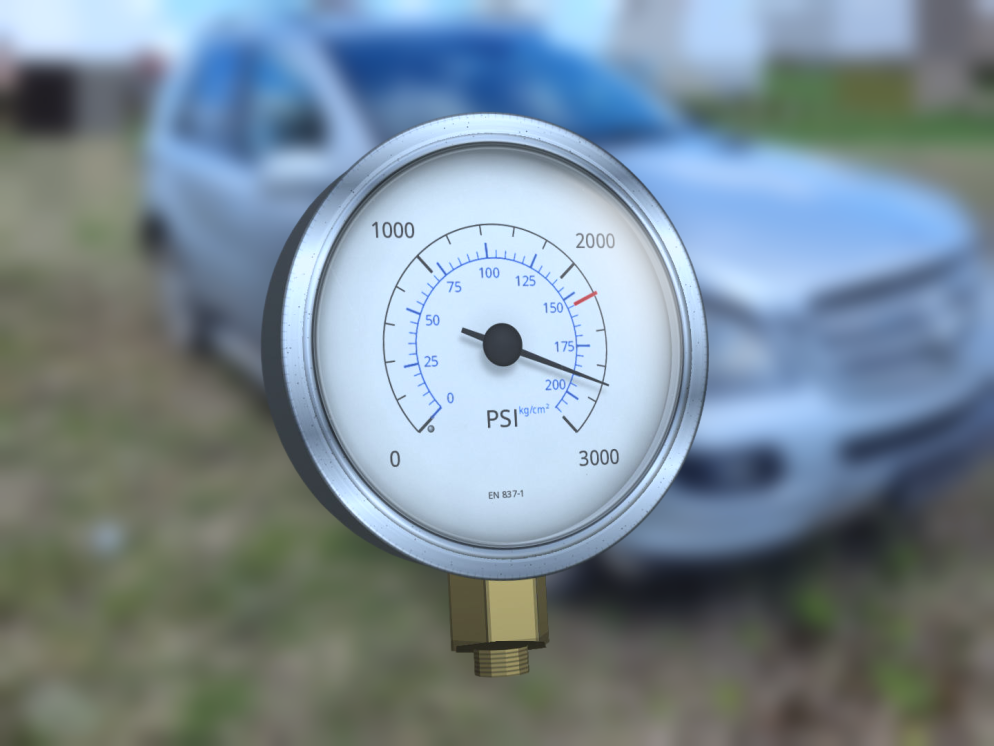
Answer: 2700 psi
